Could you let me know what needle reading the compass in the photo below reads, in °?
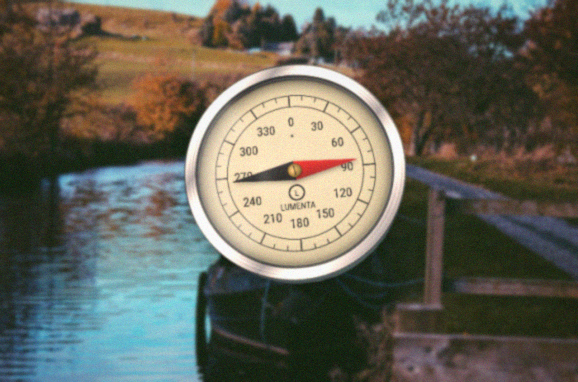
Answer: 85 °
